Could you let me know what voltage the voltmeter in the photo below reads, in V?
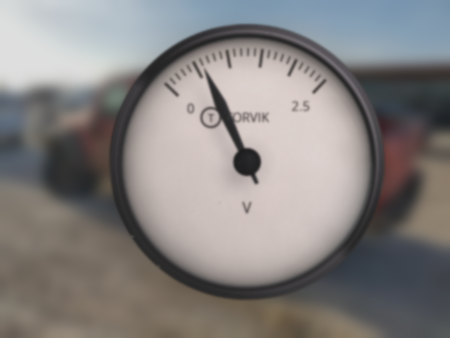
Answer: 0.6 V
